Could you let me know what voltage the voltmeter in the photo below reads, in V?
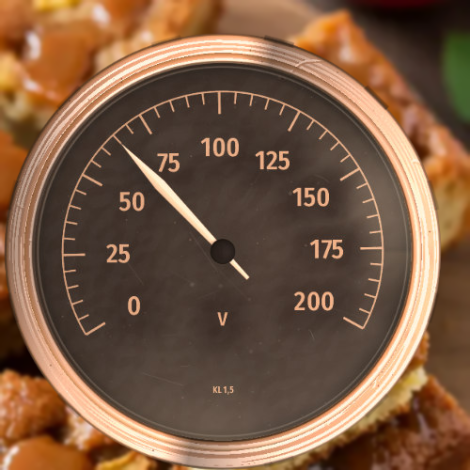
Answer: 65 V
